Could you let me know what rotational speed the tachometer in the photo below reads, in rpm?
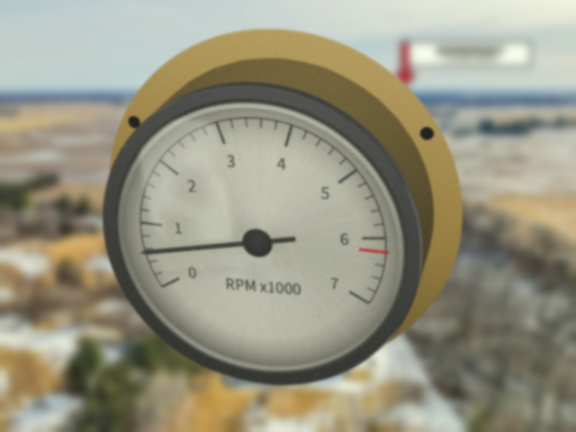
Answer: 600 rpm
